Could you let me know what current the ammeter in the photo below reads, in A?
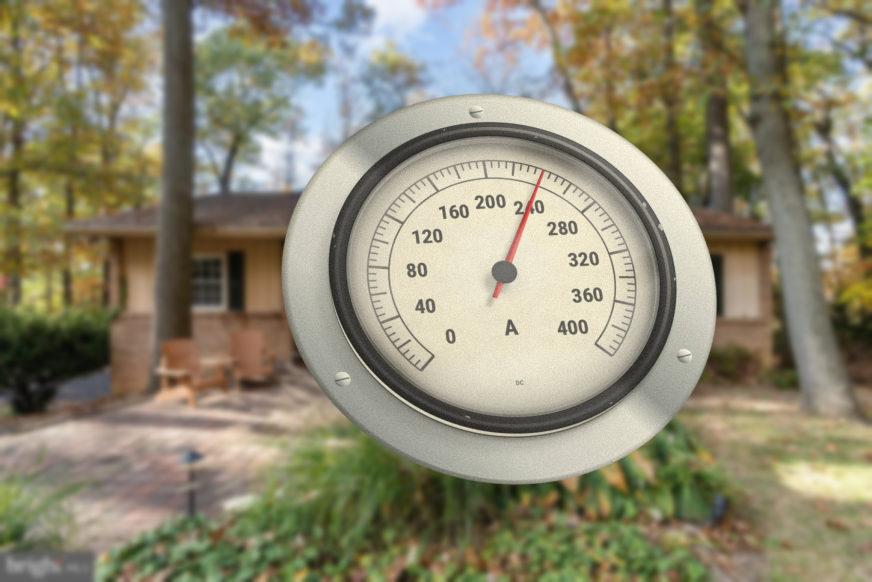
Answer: 240 A
